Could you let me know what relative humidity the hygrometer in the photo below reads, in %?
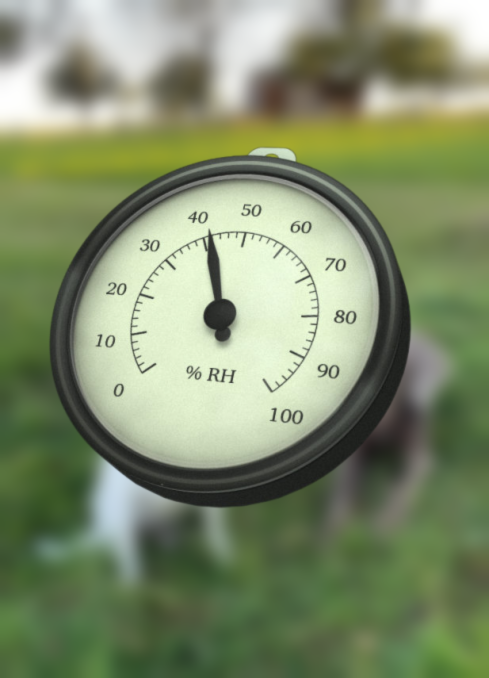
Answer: 42 %
